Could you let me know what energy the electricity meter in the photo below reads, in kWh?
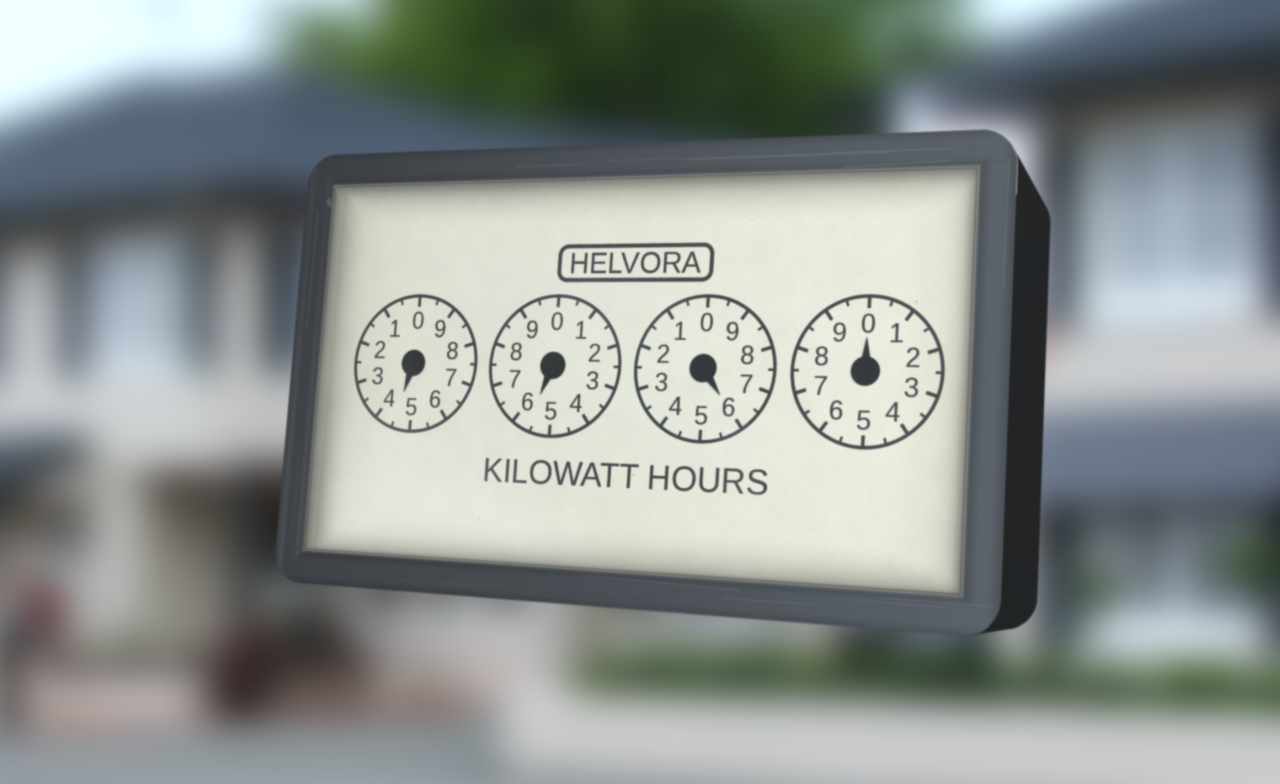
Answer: 4560 kWh
